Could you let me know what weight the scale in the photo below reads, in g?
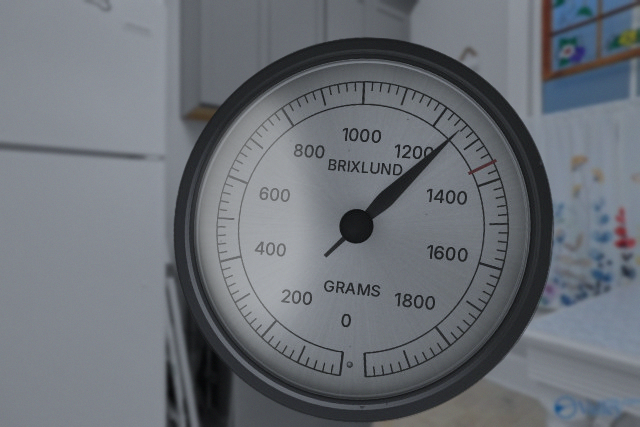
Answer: 1260 g
